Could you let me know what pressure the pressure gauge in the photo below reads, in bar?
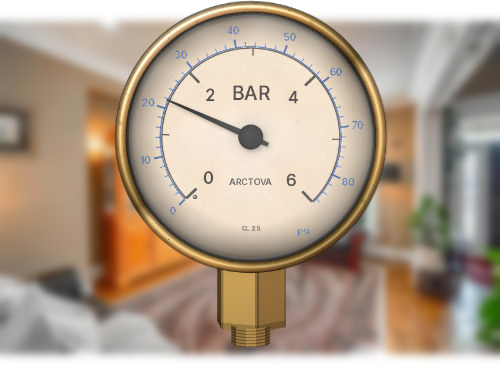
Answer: 1.5 bar
